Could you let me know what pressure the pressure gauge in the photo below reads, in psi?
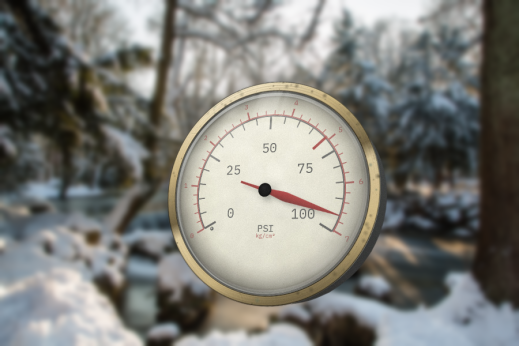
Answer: 95 psi
